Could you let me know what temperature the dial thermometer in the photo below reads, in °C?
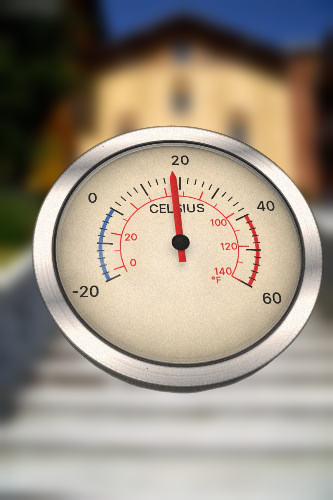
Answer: 18 °C
